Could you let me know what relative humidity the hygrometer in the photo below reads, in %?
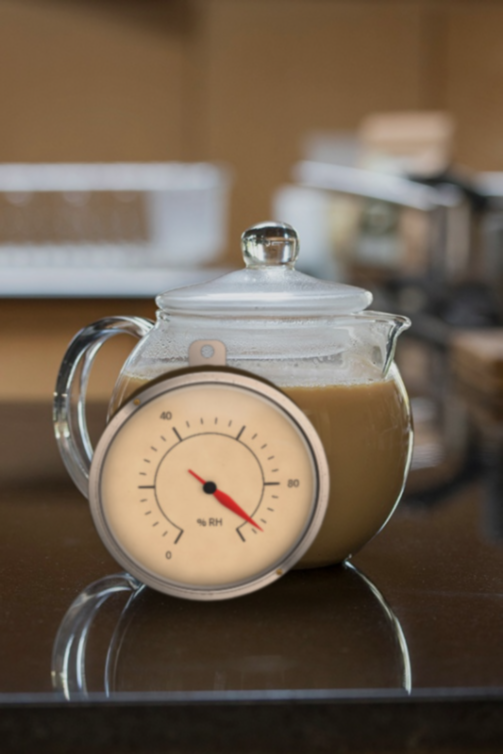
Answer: 94 %
